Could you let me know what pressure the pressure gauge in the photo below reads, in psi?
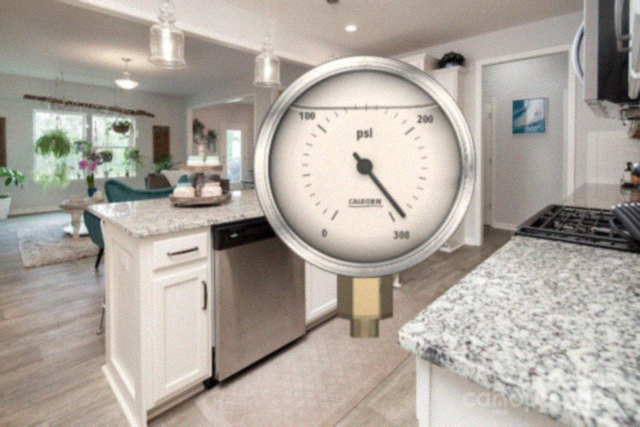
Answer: 290 psi
